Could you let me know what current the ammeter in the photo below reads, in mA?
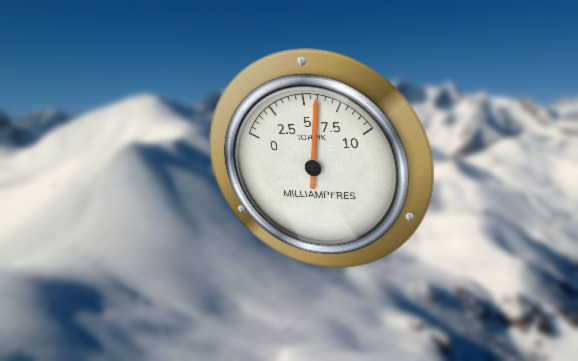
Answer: 6 mA
